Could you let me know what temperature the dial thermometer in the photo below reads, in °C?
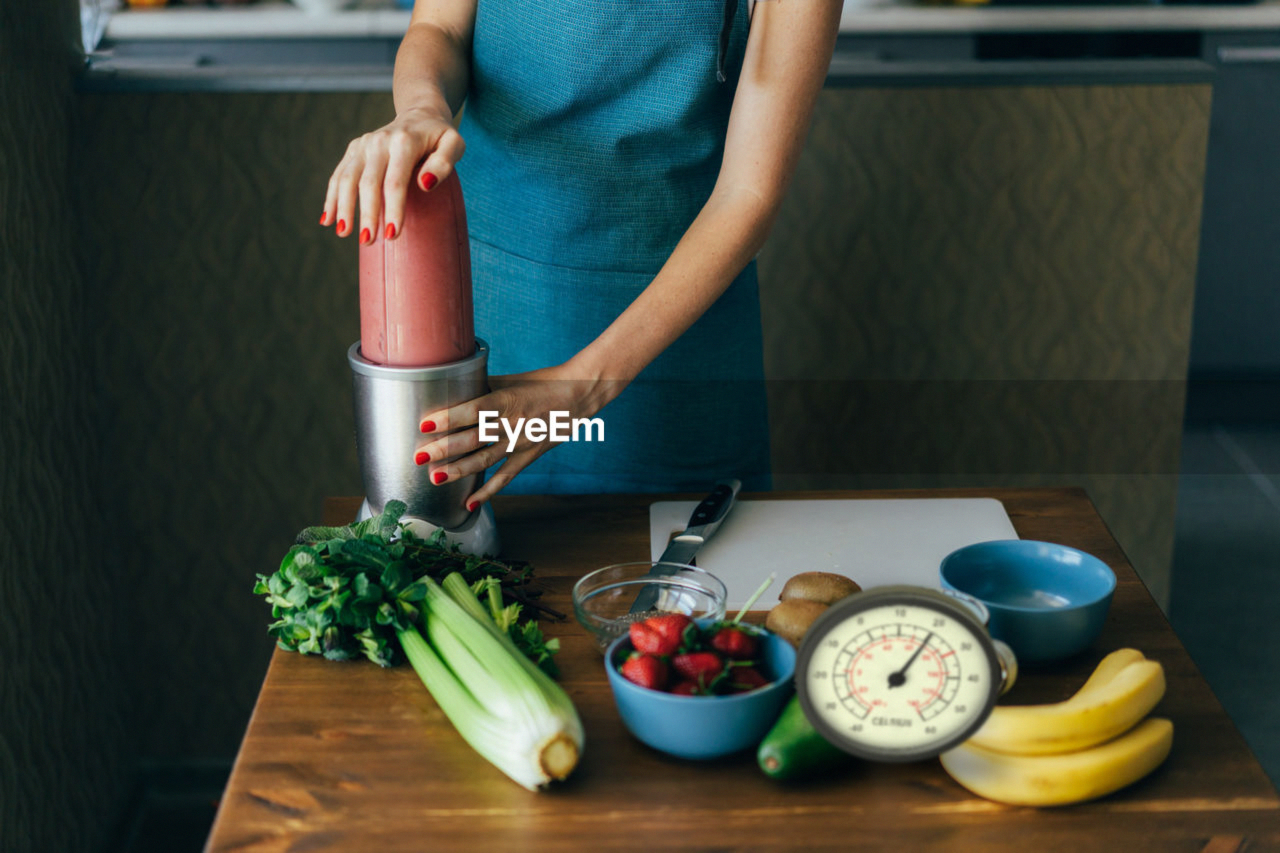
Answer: 20 °C
